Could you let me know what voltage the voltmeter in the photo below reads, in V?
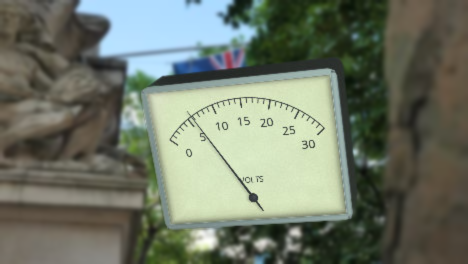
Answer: 6 V
